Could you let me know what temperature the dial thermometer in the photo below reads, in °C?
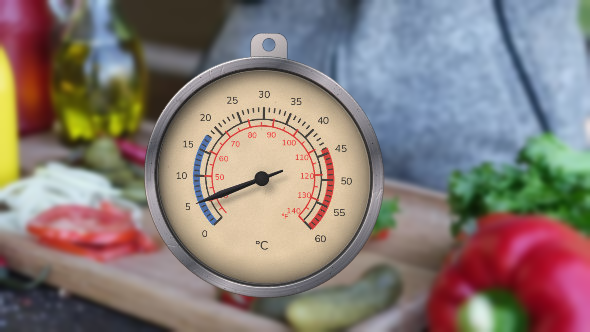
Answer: 5 °C
